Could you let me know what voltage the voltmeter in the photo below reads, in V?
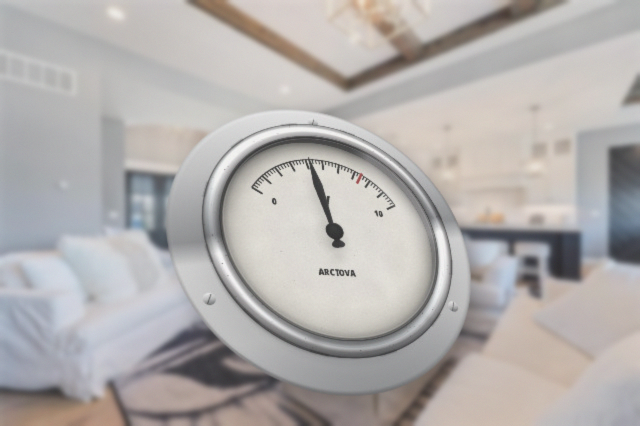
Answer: 4 V
